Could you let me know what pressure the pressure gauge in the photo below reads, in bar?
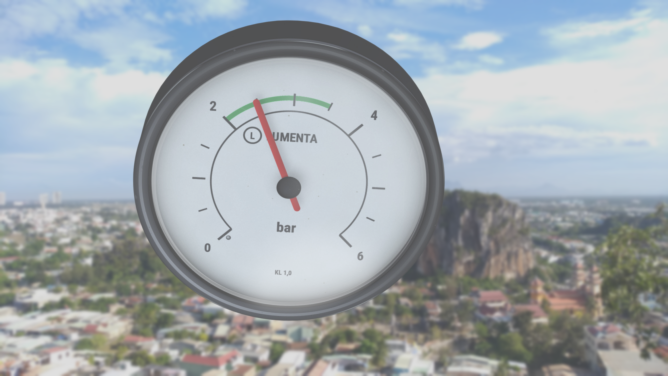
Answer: 2.5 bar
